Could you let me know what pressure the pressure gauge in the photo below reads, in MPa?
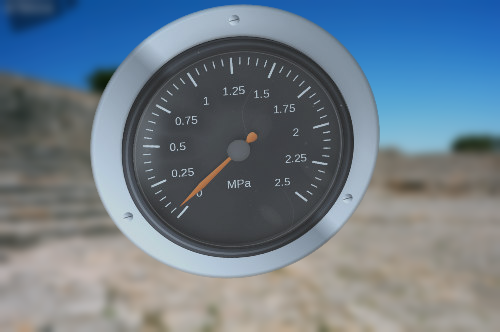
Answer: 0.05 MPa
